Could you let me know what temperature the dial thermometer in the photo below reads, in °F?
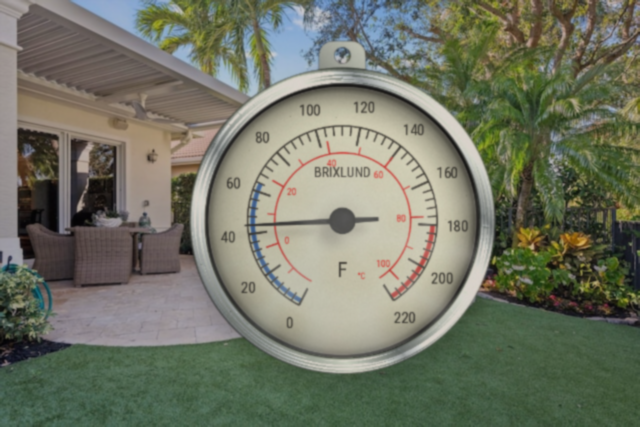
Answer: 44 °F
